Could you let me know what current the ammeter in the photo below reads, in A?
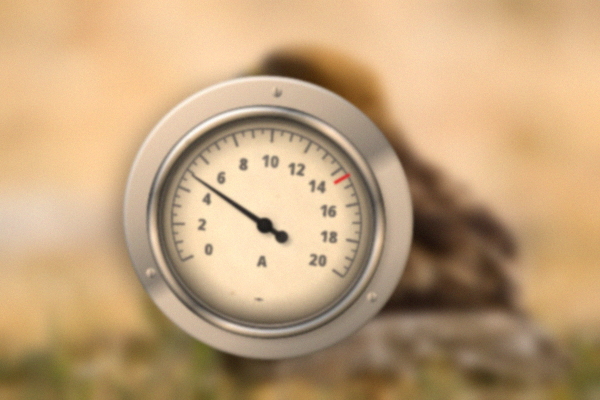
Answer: 5 A
